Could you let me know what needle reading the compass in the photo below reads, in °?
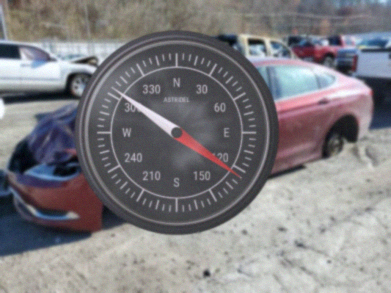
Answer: 125 °
